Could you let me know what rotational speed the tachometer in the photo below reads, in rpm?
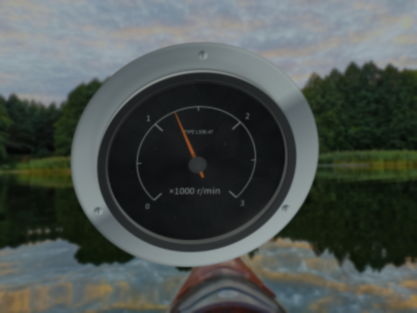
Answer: 1250 rpm
